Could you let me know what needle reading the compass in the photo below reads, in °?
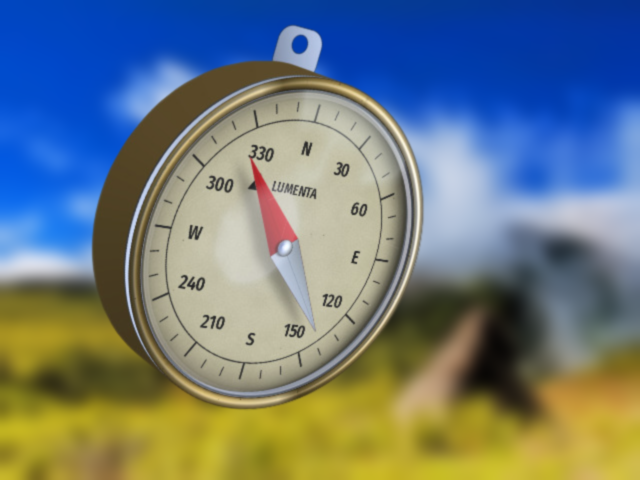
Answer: 320 °
